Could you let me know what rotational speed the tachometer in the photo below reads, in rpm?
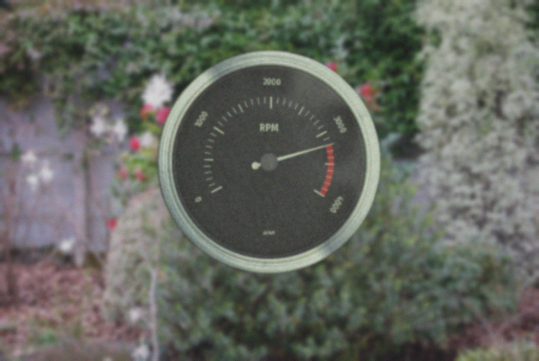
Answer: 3200 rpm
